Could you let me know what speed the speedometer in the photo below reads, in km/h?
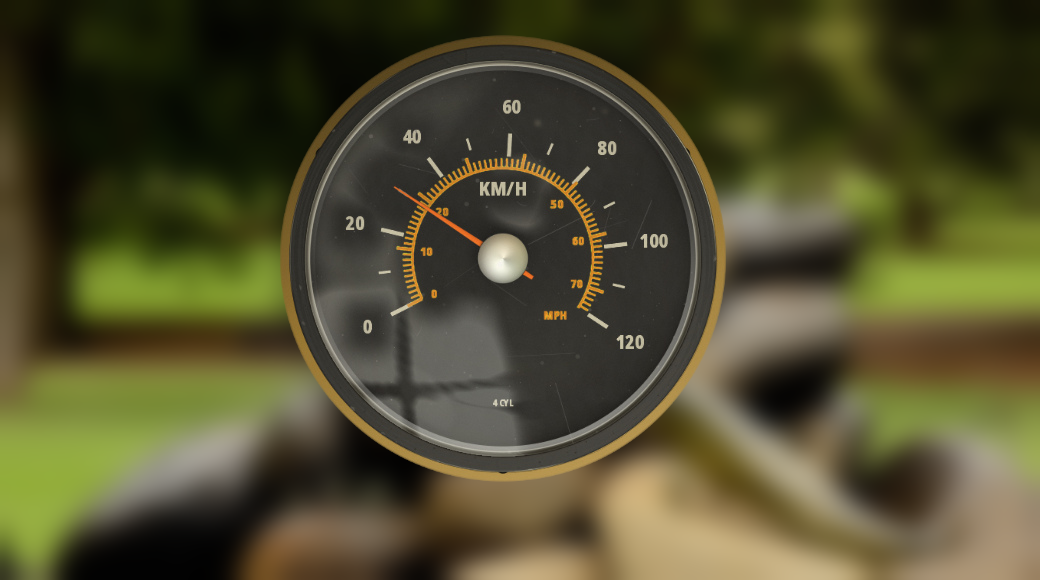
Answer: 30 km/h
